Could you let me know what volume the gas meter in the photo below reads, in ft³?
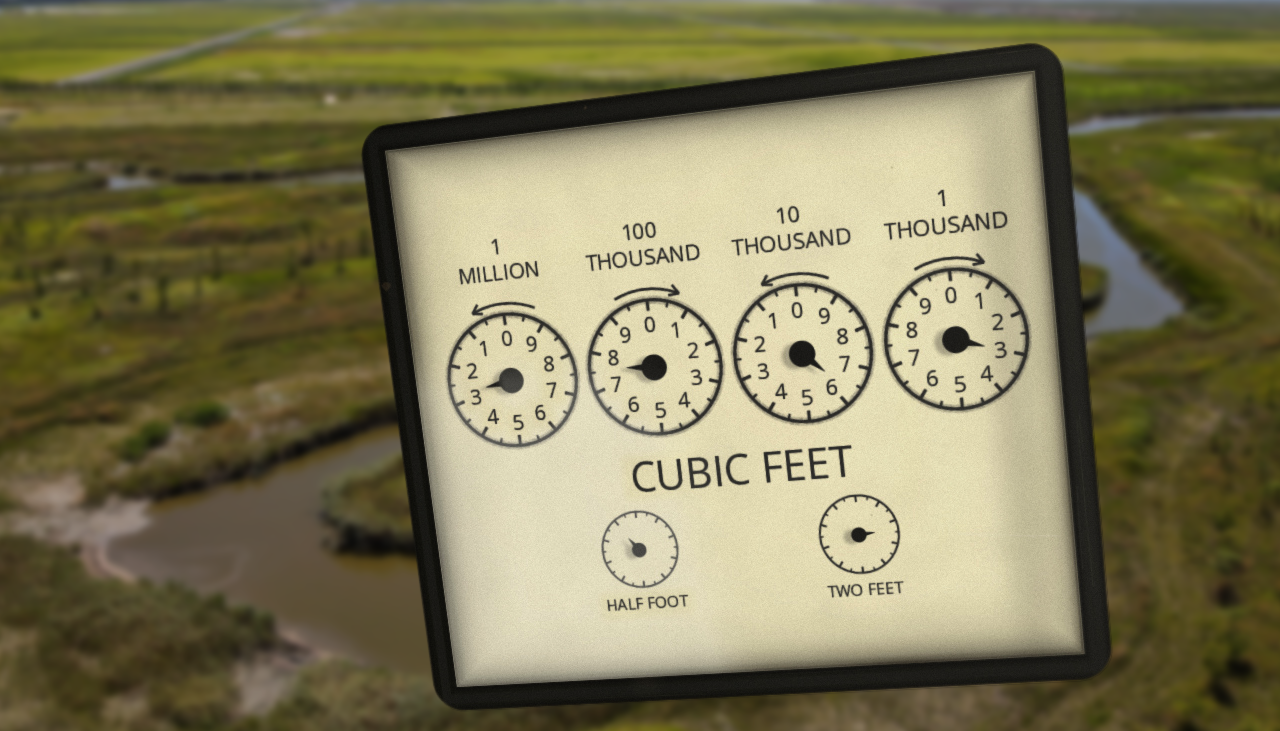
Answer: 276300 ft³
